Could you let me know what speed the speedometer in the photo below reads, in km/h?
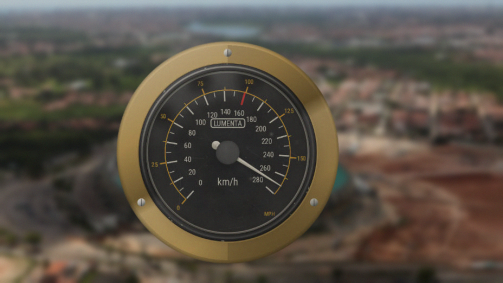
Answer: 270 km/h
